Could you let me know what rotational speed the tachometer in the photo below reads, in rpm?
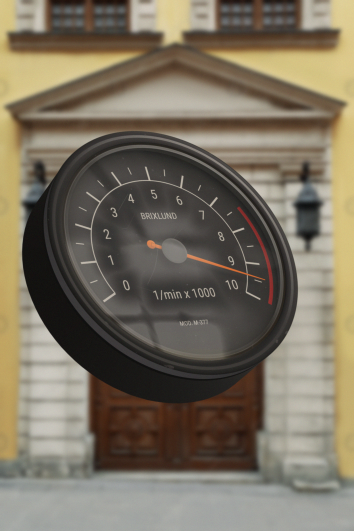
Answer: 9500 rpm
